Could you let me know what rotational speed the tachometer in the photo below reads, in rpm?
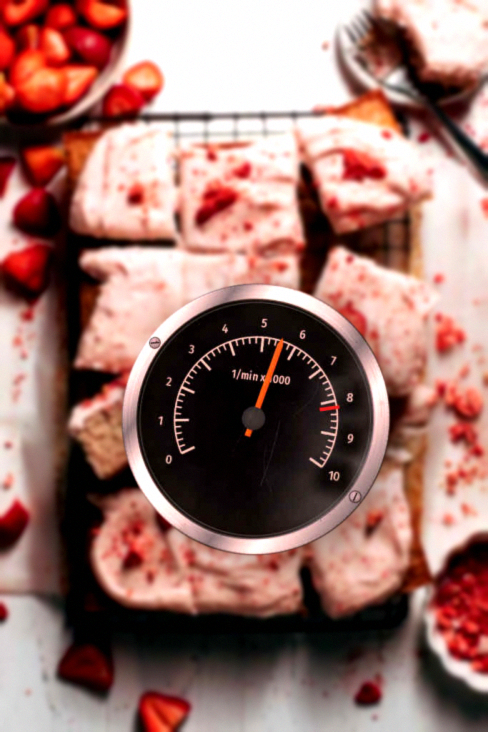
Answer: 5600 rpm
